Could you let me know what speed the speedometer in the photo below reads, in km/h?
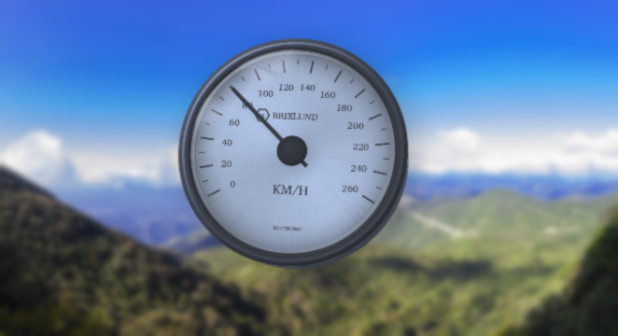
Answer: 80 km/h
